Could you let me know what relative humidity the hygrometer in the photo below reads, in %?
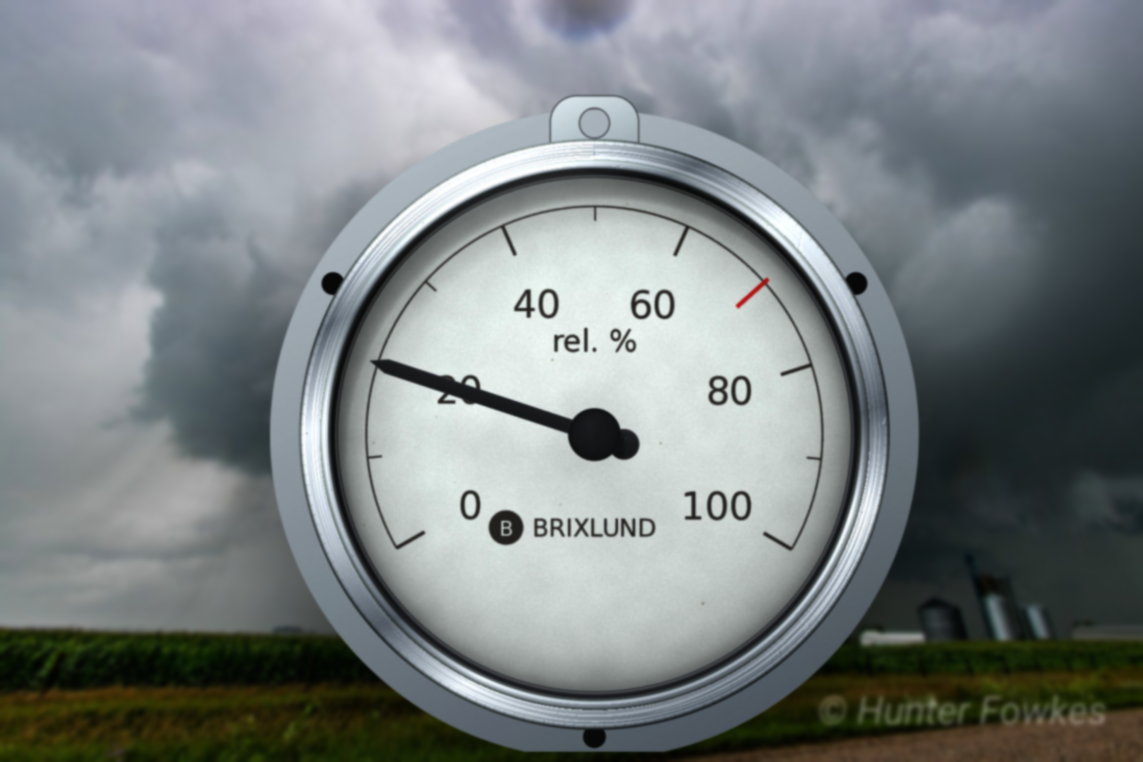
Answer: 20 %
